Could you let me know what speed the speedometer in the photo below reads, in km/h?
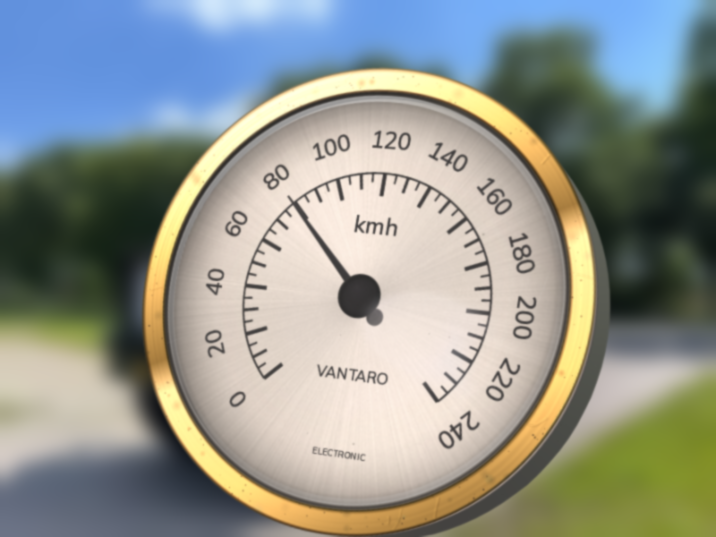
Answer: 80 km/h
